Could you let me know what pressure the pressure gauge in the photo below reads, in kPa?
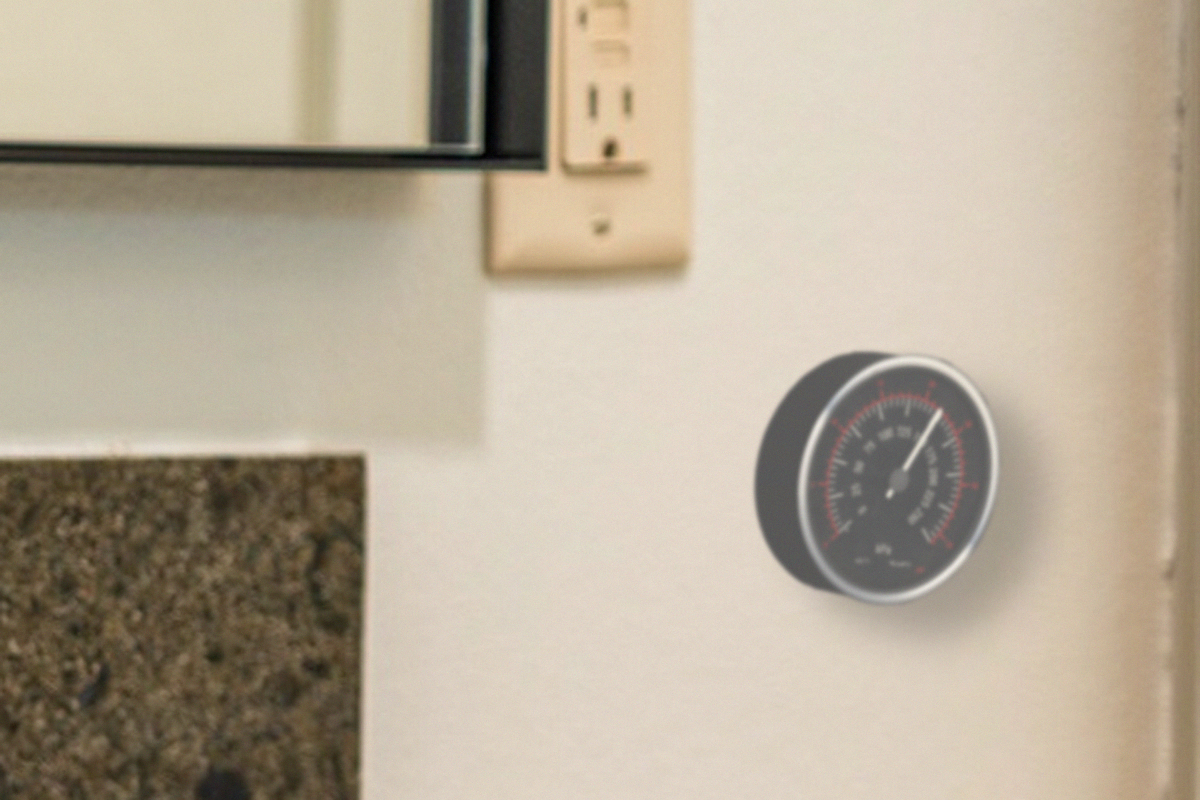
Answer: 150 kPa
